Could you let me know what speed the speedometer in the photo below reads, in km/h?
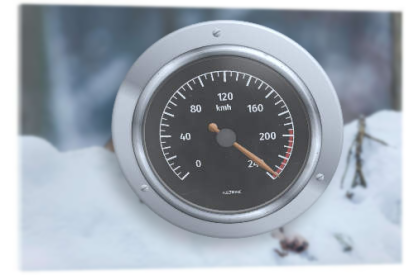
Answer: 235 km/h
